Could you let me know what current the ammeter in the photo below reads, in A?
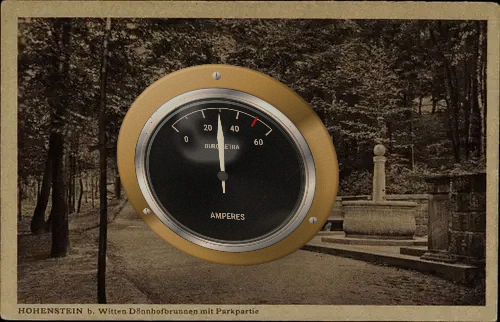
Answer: 30 A
